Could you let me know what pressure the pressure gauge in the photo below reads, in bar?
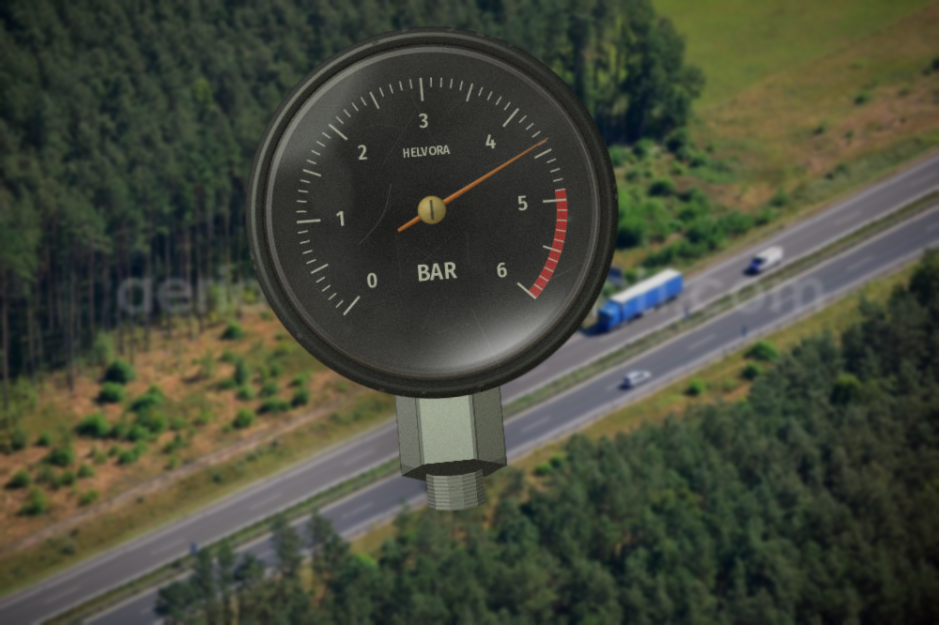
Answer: 4.4 bar
